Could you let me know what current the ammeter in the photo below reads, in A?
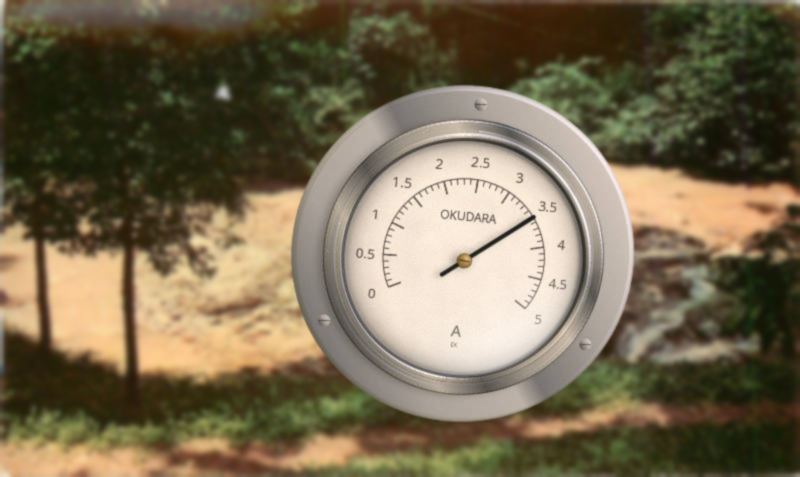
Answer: 3.5 A
